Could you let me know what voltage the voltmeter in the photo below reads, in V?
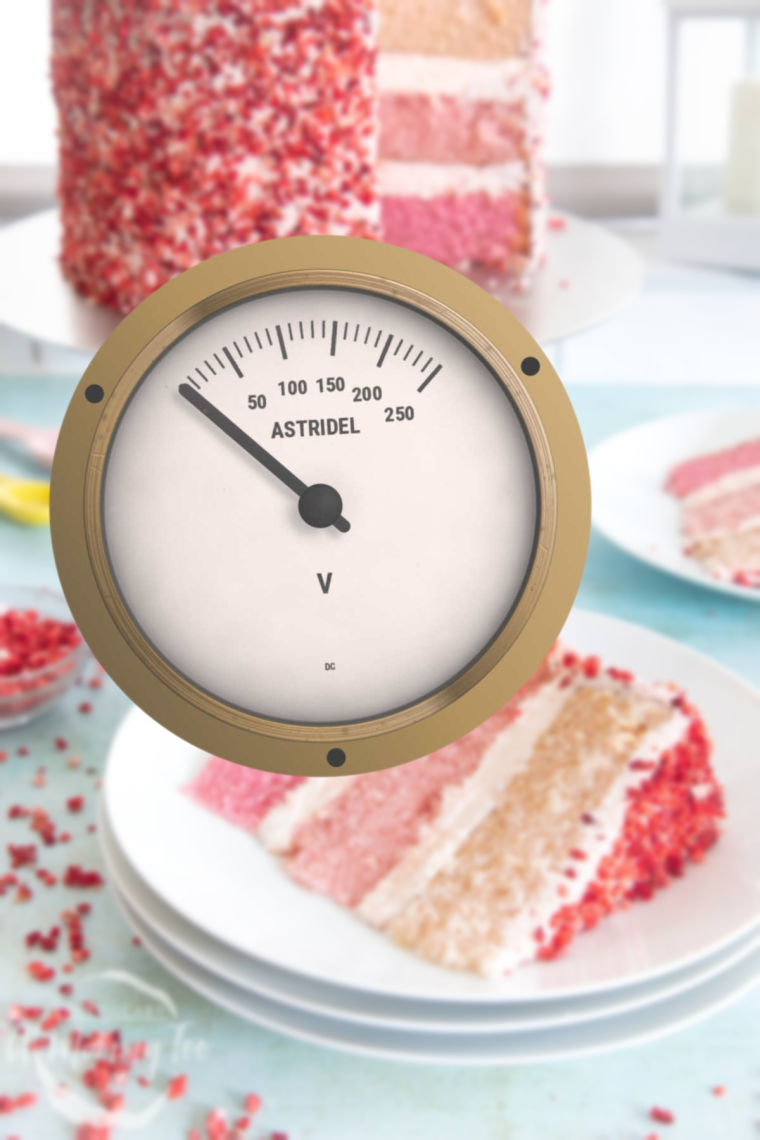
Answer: 0 V
